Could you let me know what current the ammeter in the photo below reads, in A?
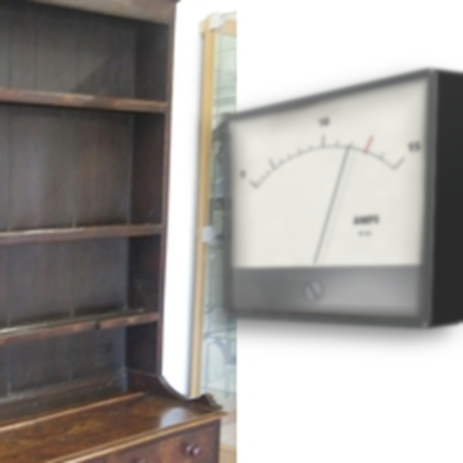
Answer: 12 A
